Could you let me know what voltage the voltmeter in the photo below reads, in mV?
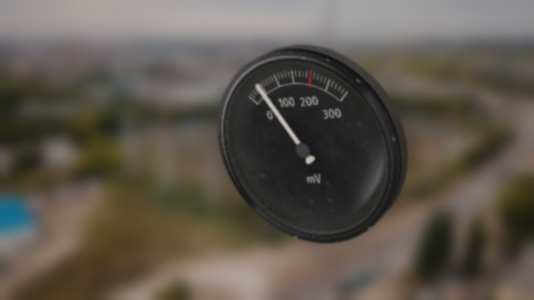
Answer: 50 mV
